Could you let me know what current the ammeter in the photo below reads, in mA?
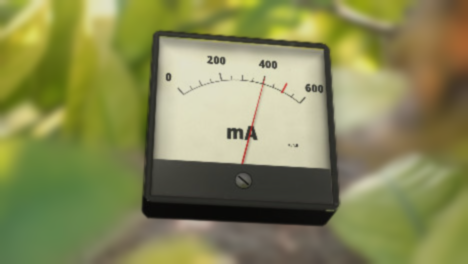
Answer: 400 mA
